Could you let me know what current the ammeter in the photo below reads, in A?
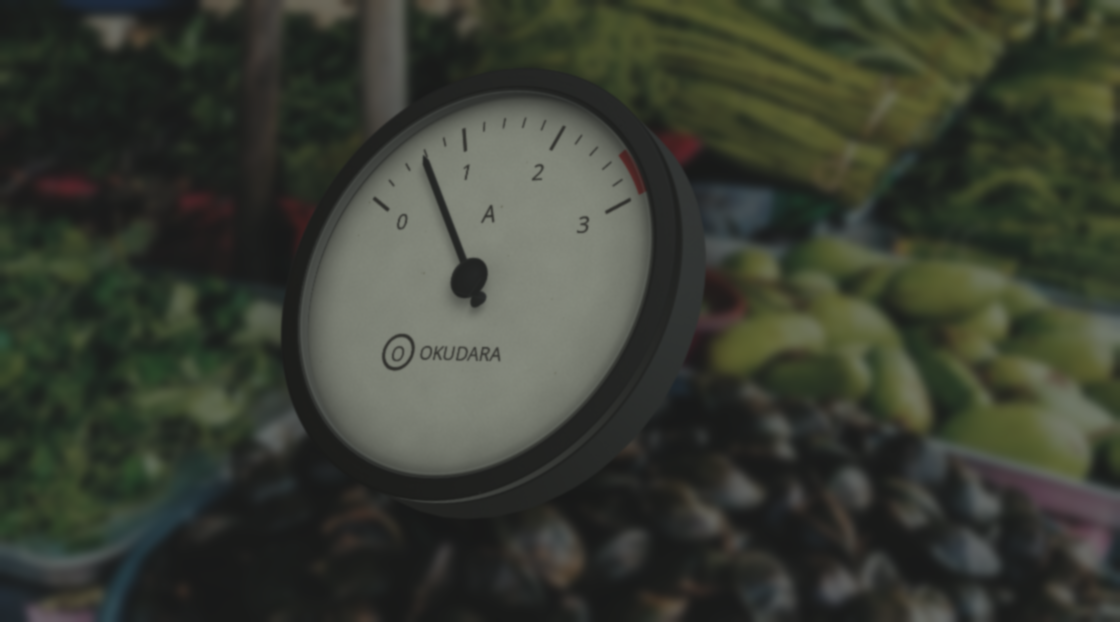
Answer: 0.6 A
